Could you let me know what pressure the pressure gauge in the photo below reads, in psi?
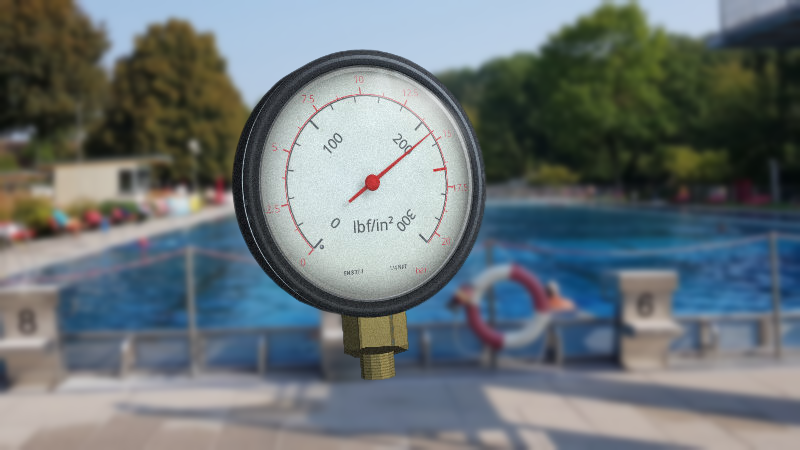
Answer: 210 psi
